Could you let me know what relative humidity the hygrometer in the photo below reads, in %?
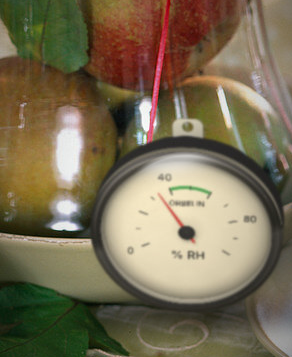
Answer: 35 %
